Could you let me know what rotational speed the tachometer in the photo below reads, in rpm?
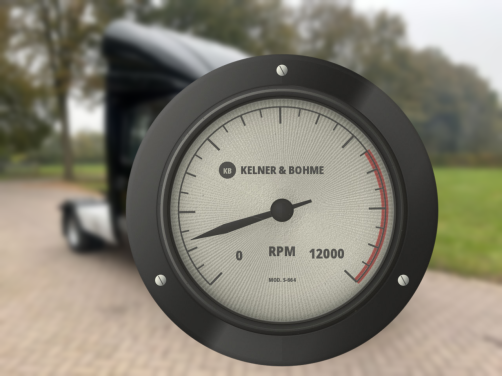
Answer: 1250 rpm
